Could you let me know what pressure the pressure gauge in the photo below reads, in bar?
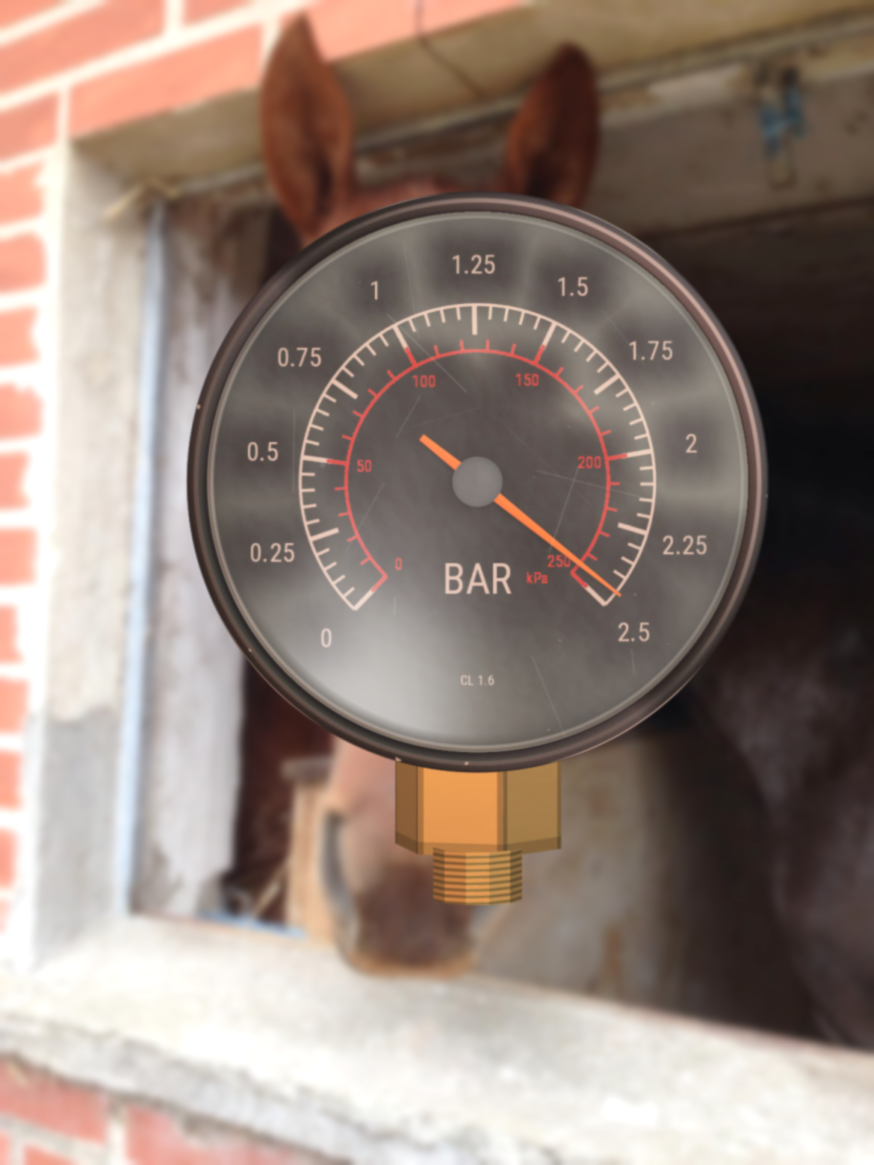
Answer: 2.45 bar
